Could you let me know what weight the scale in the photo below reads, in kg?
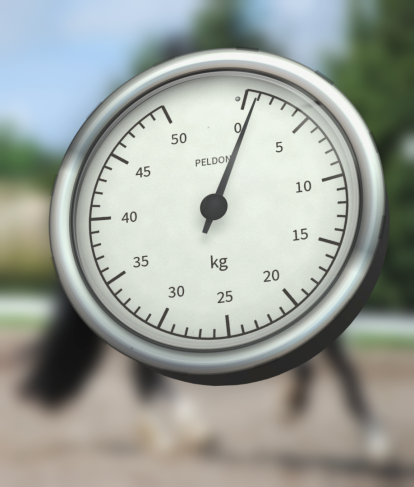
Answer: 1 kg
